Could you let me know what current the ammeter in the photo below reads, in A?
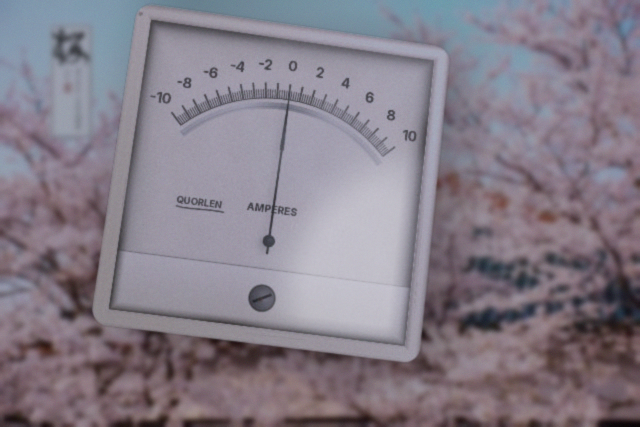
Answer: 0 A
